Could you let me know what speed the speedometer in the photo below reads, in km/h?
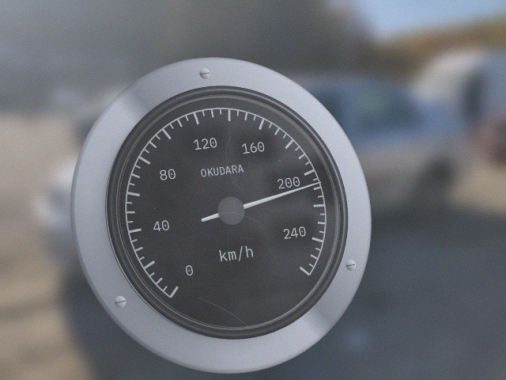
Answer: 207.5 km/h
